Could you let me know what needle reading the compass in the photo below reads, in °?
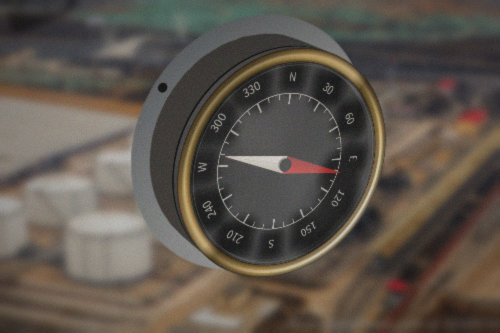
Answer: 100 °
